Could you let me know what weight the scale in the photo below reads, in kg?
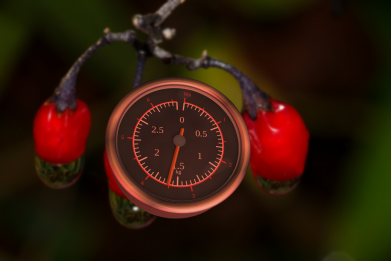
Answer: 1.6 kg
